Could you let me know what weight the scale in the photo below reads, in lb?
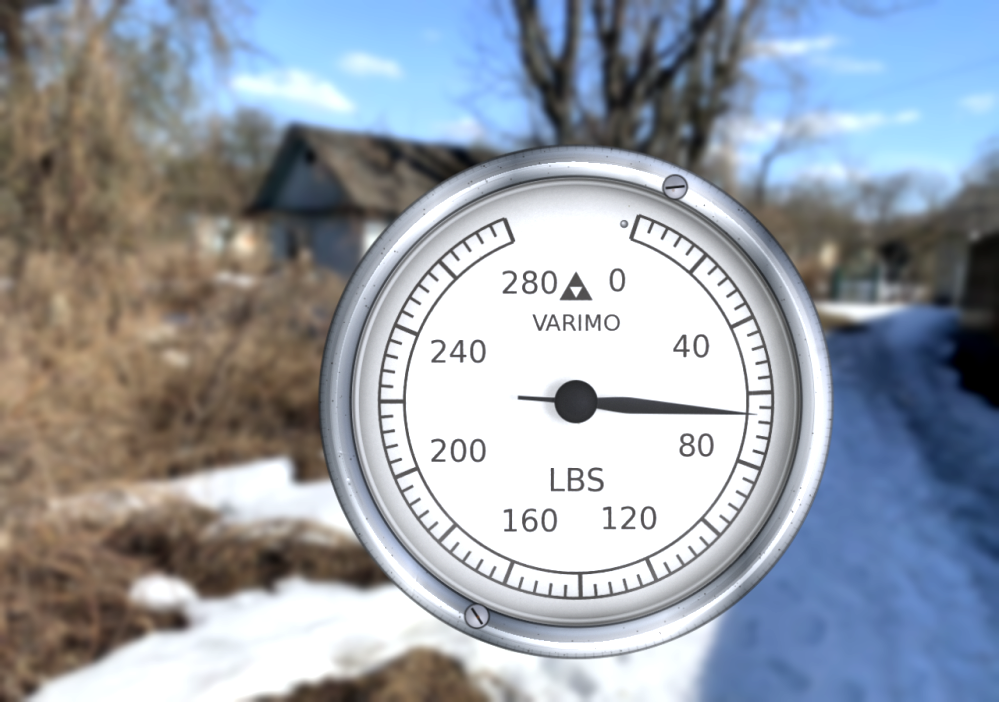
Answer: 66 lb
